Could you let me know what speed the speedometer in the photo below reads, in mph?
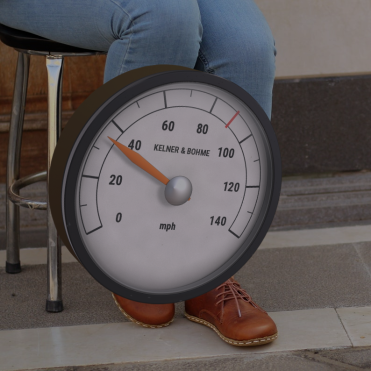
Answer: 35 mph
